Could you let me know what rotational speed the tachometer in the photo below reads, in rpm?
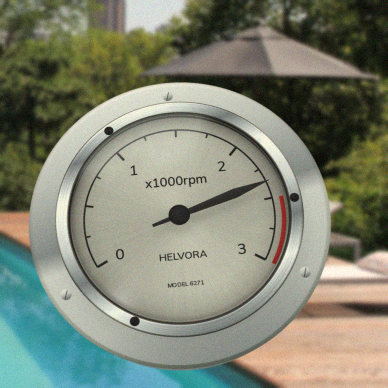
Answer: 2375 rpm
